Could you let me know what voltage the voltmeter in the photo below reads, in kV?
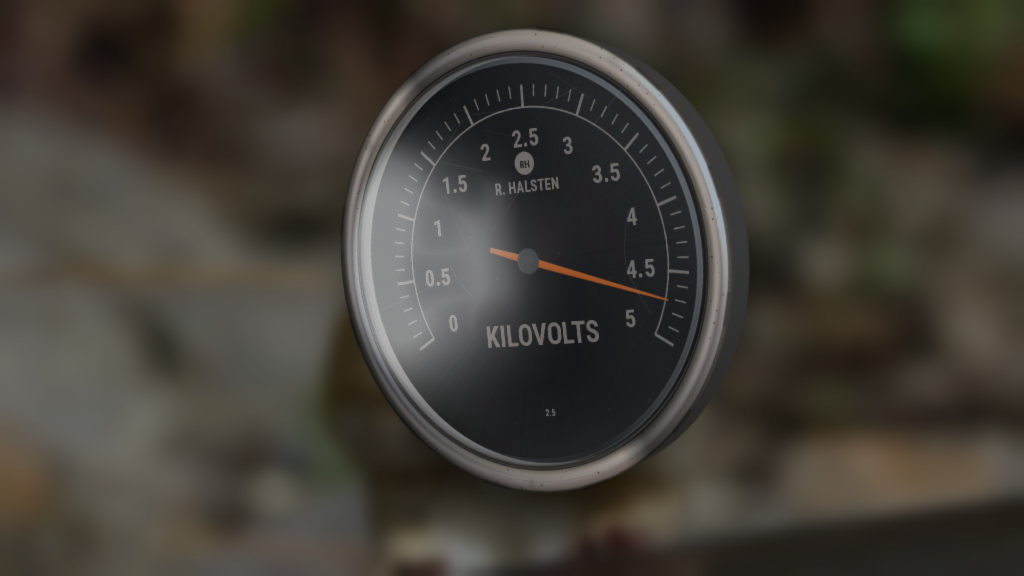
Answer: 4.7 kV
